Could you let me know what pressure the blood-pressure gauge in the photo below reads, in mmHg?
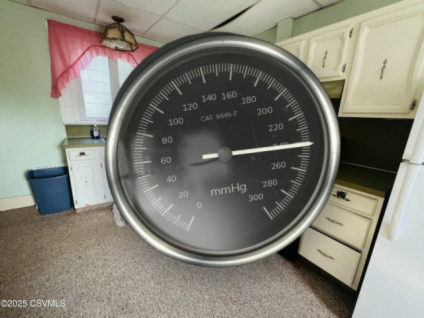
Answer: 240 mmHg
